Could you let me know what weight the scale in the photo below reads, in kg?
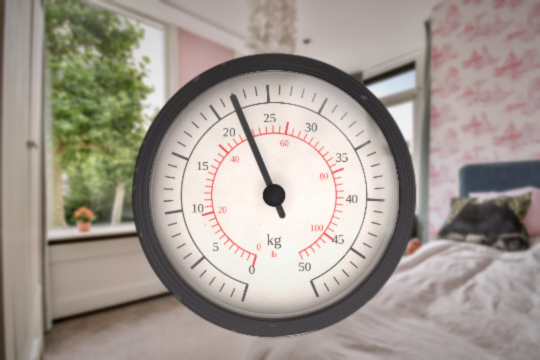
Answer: 22 kg
